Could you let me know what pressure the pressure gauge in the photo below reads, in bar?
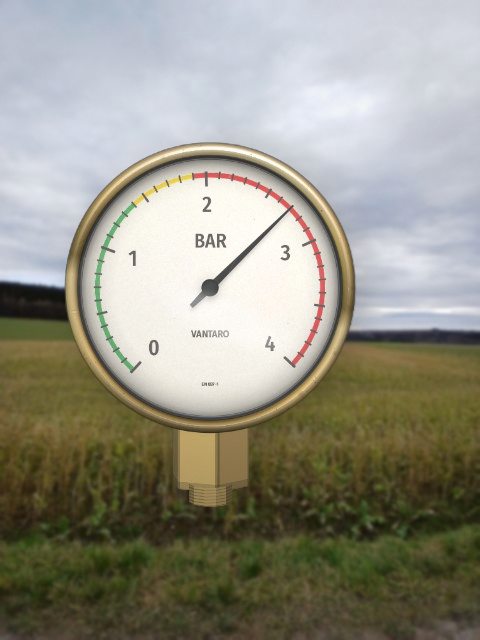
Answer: 2.7 bar
